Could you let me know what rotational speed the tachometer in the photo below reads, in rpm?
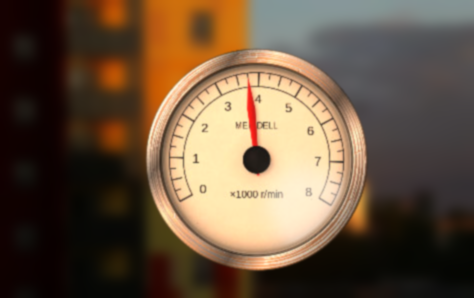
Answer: 3750 rpm
